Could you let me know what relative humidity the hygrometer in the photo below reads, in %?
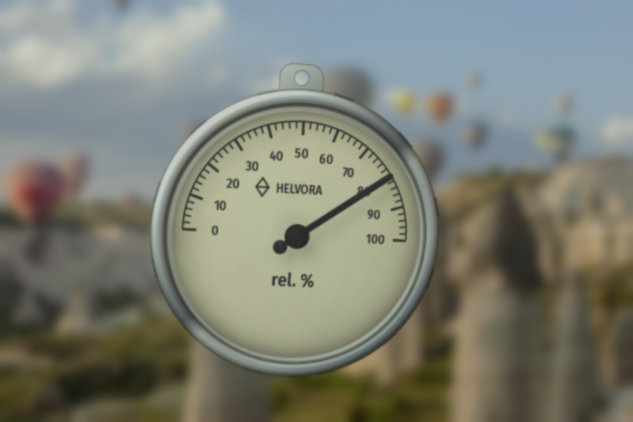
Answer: 80 %
